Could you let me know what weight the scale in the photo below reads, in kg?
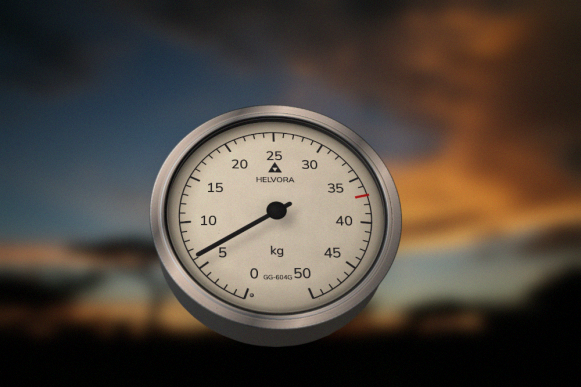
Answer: 6 kg
